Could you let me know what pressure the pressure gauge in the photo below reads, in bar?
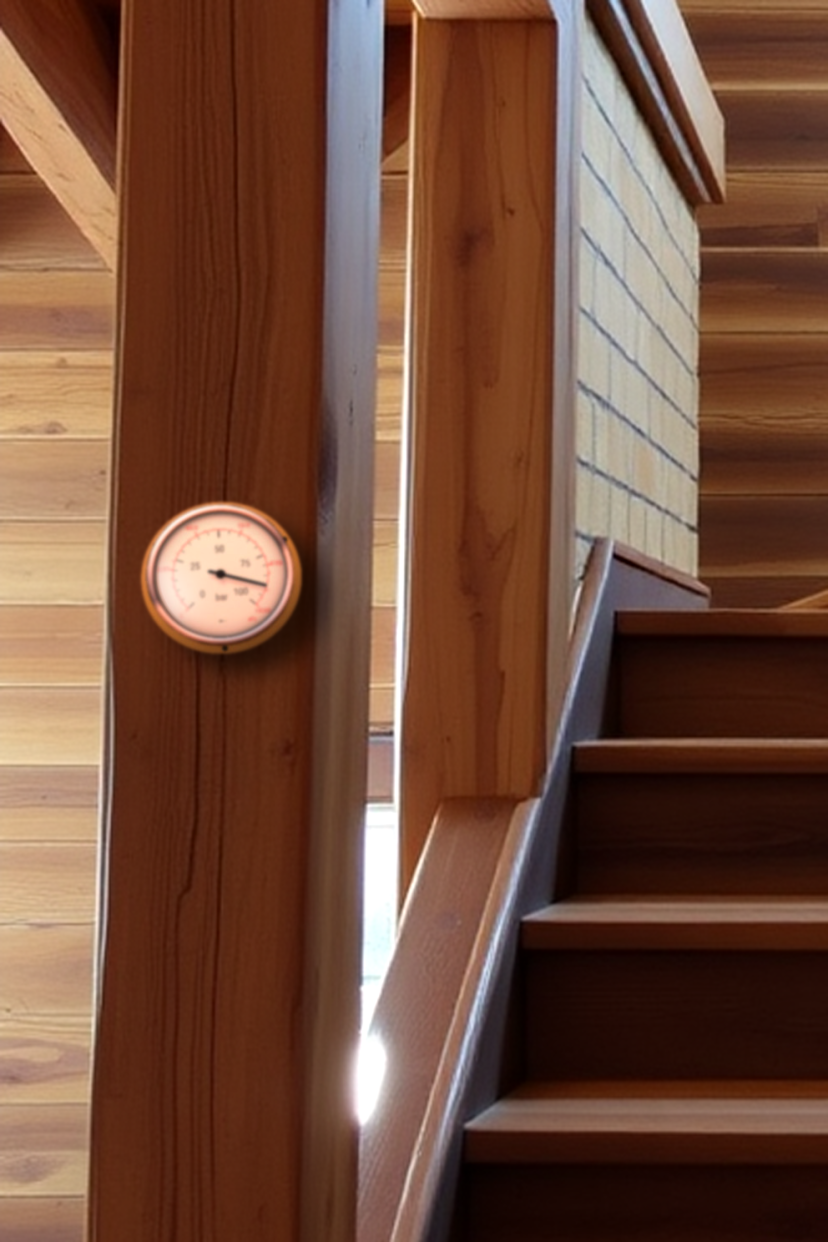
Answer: 90 bar
